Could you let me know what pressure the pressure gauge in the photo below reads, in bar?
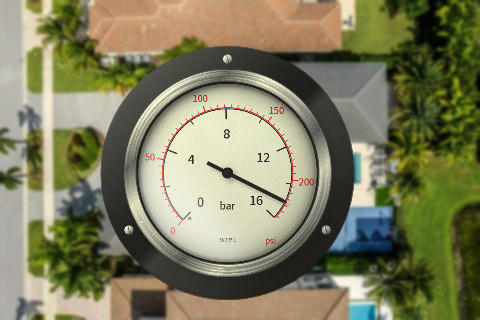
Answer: 15 bar
